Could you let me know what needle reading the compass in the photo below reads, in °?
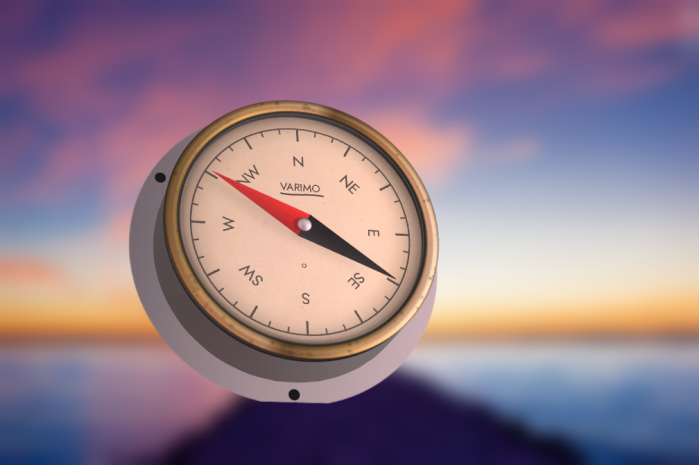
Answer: 300 °
